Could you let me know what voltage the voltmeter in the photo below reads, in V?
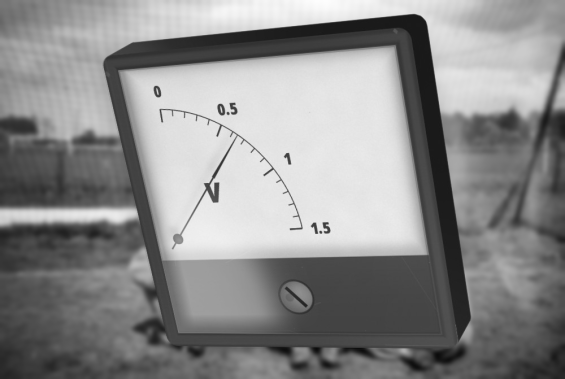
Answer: 0.65 V
